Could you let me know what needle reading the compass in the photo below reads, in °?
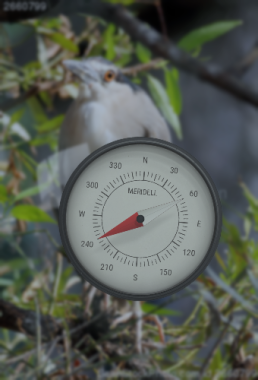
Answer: 240 °
